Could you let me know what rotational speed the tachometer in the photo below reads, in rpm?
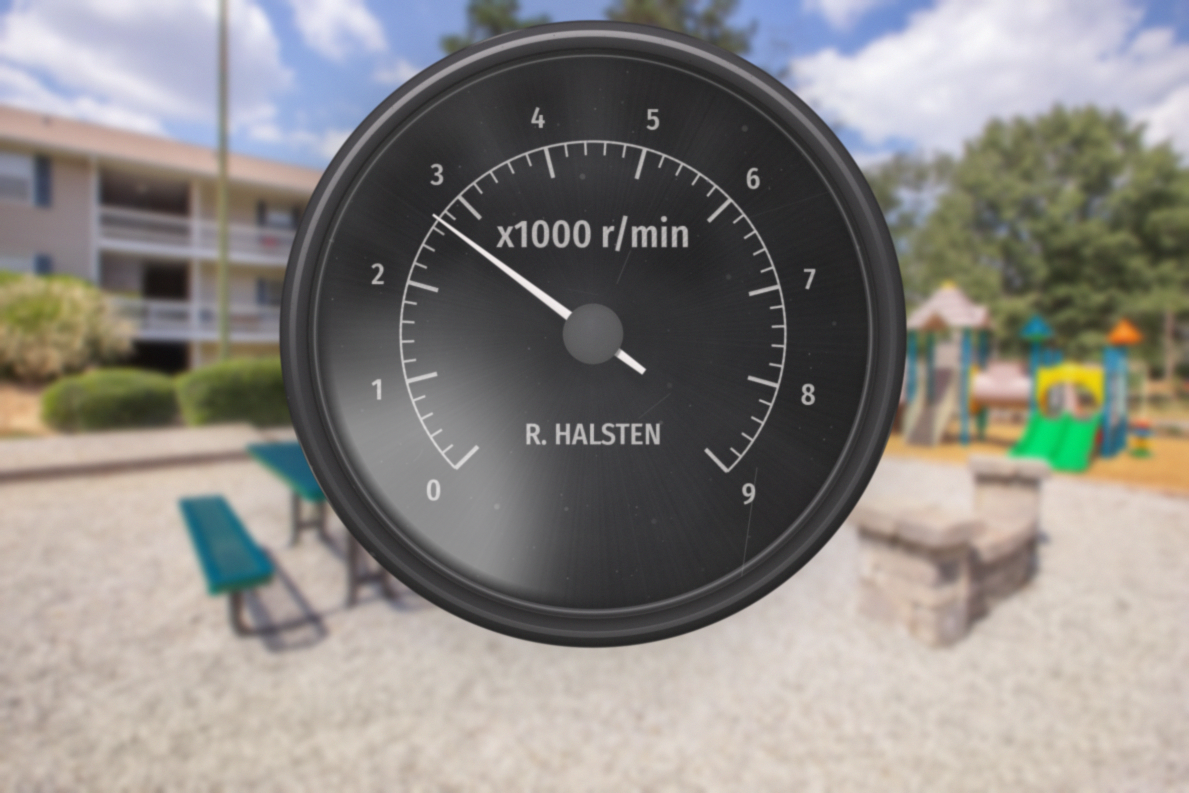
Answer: 2700 rpm
